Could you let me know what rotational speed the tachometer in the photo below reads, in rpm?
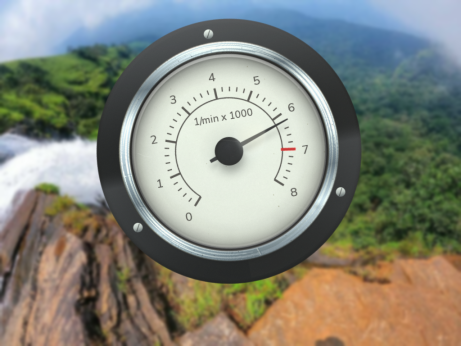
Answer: 6200 rpm
